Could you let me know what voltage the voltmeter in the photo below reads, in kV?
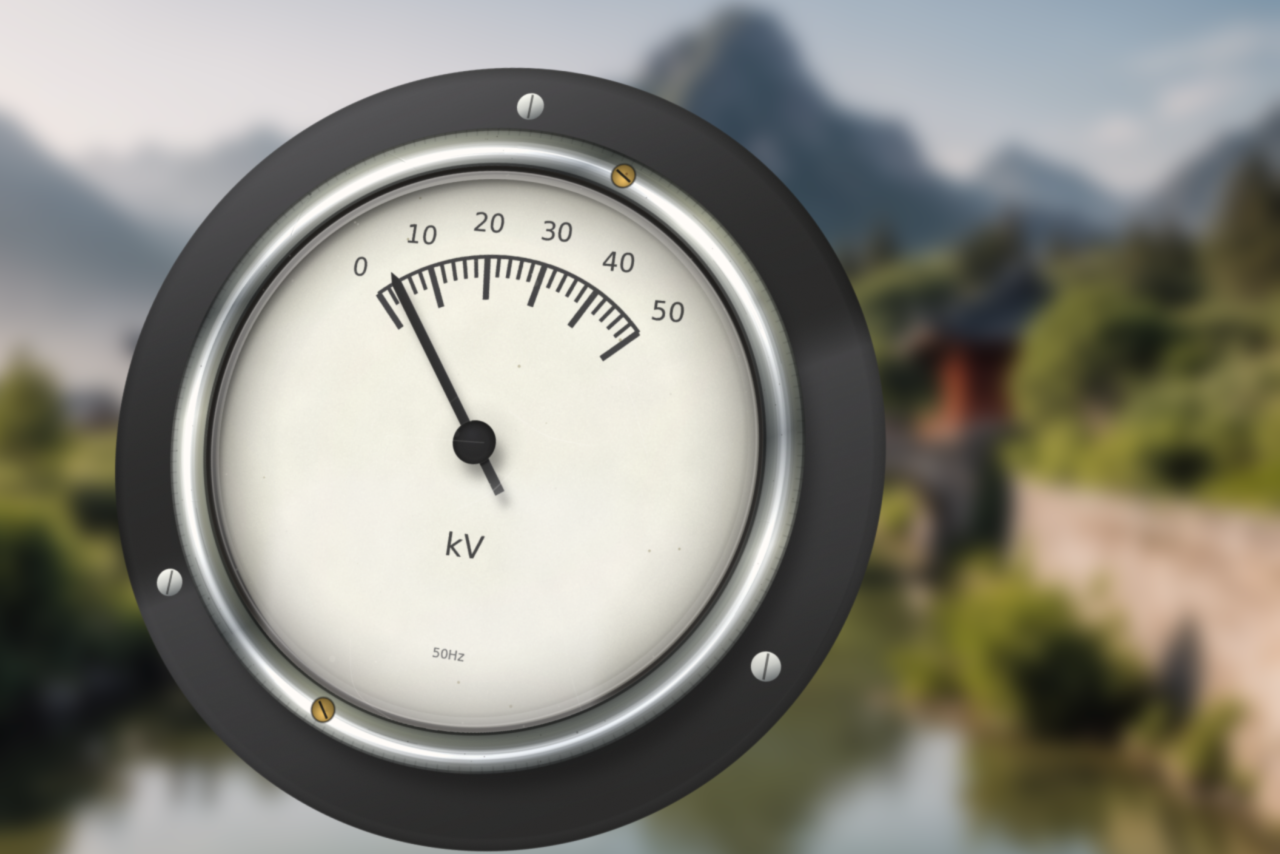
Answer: 4 kV
